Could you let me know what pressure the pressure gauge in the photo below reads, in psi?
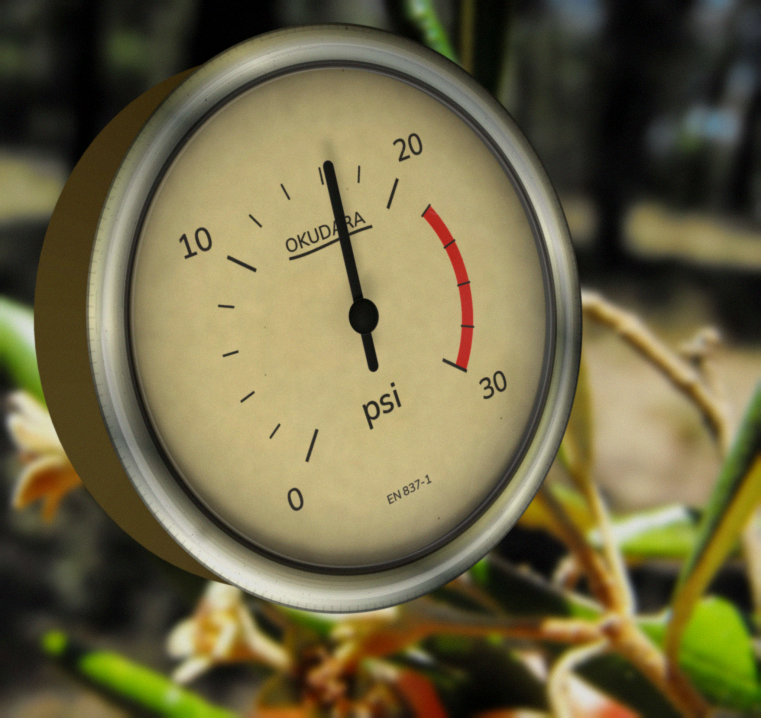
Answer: 16 psi
